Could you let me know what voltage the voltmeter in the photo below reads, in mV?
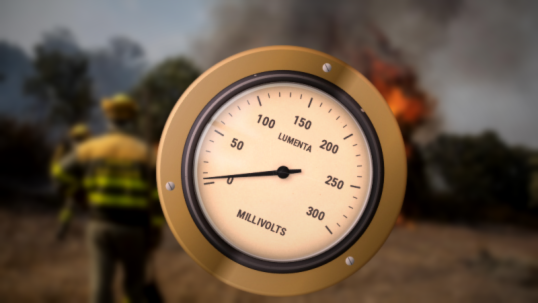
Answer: 5 mV
